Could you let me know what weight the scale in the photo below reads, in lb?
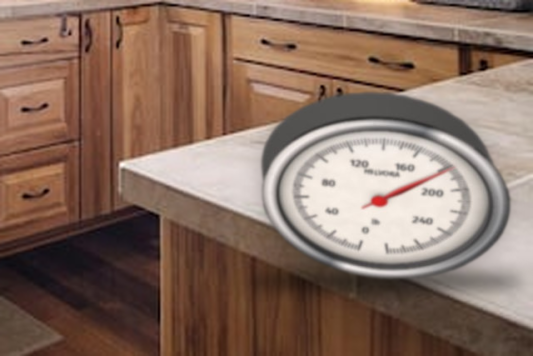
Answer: 180 lb
